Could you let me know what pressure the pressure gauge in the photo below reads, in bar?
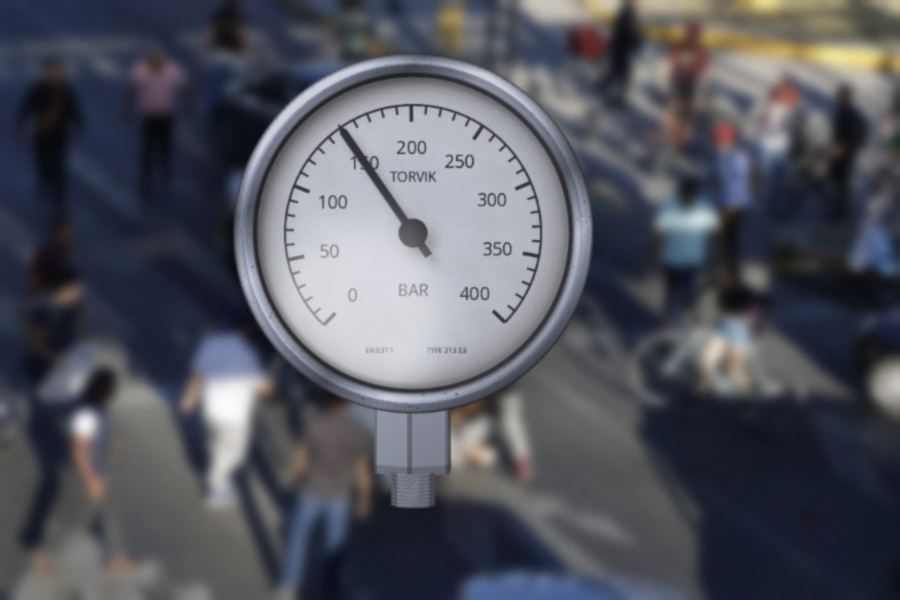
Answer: 150 bar
